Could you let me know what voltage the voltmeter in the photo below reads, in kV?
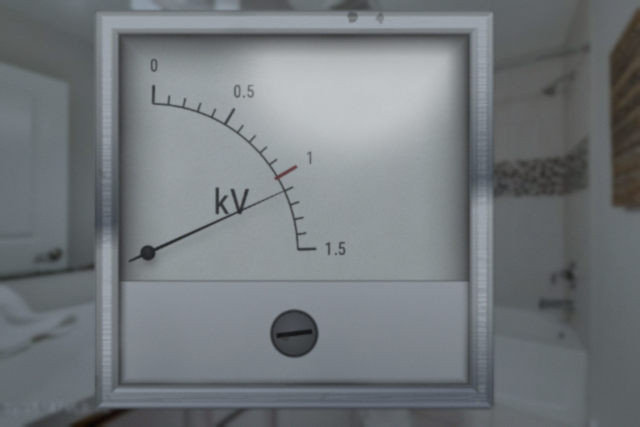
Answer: 1.1 kV
